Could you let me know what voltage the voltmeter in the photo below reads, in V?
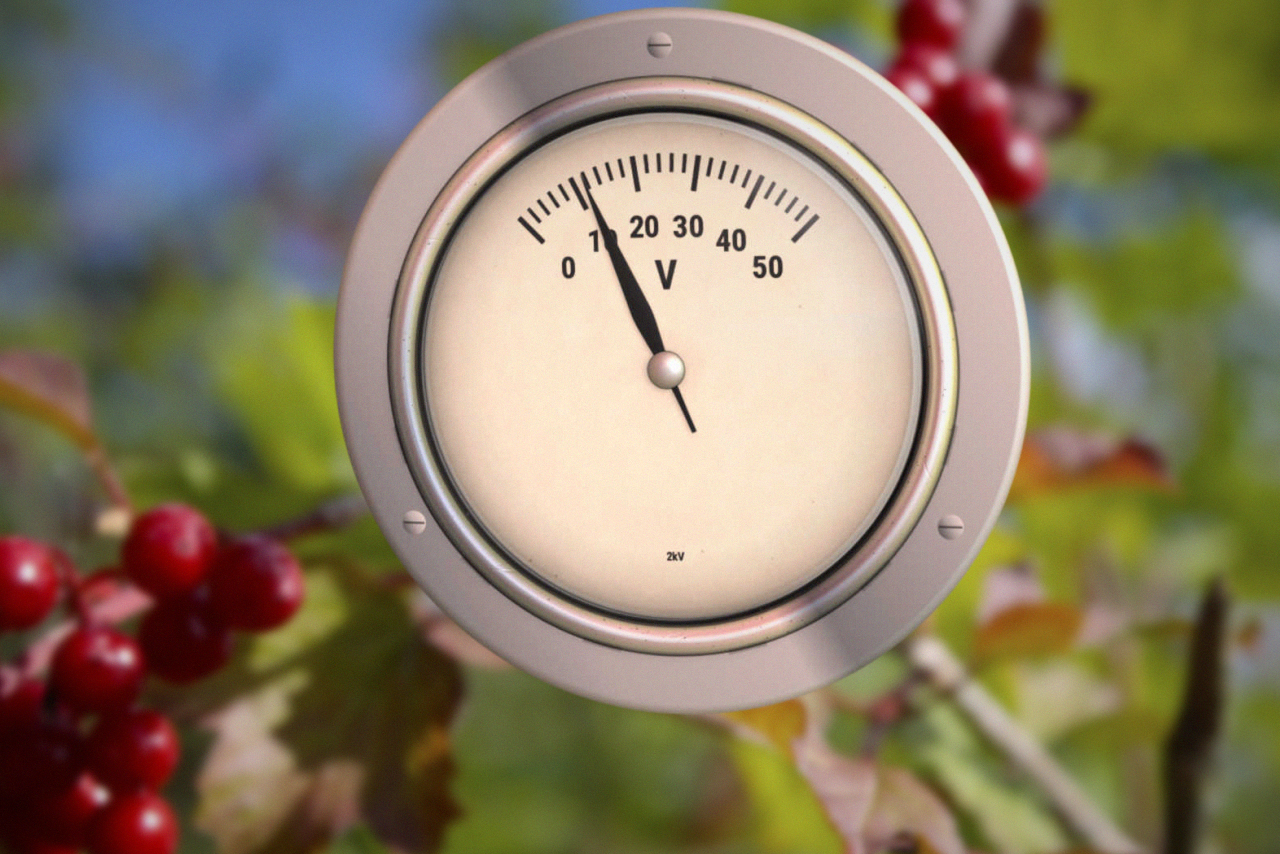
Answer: 12 V
